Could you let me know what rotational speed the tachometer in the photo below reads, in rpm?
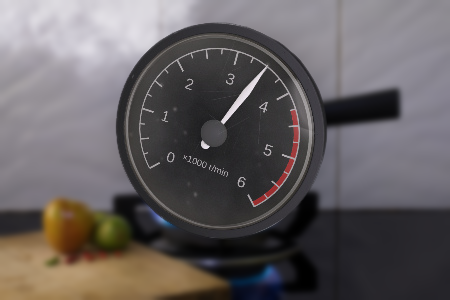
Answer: 3500 rpm
